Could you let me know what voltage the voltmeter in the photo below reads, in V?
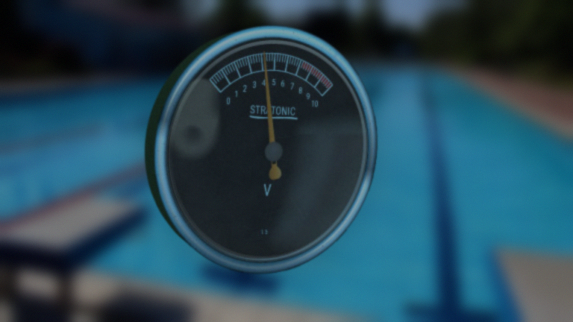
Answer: 4 V
